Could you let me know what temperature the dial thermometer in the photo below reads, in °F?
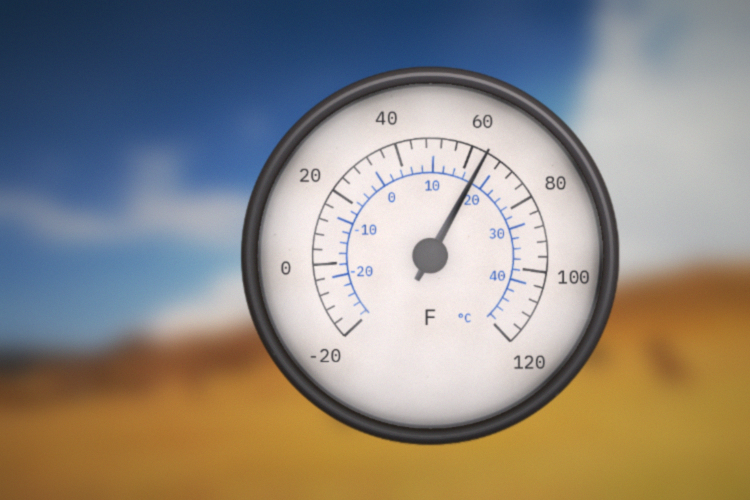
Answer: 64 °F
